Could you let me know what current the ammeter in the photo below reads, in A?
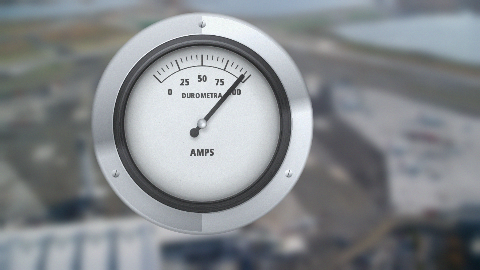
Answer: 95 A
